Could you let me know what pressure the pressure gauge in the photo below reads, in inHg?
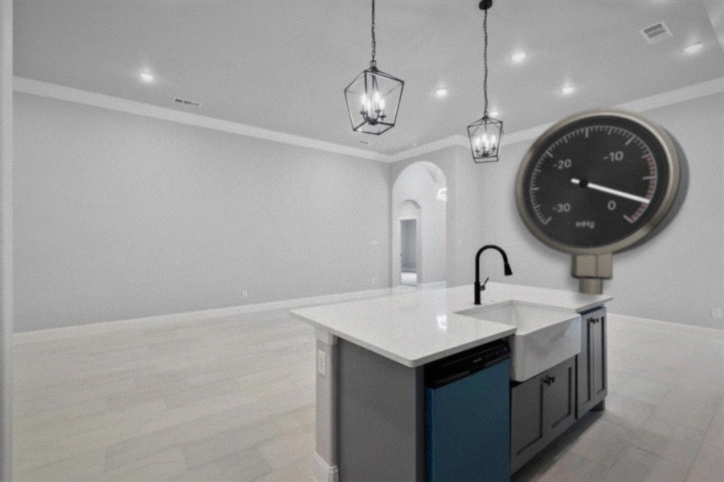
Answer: -2.5 inHg
